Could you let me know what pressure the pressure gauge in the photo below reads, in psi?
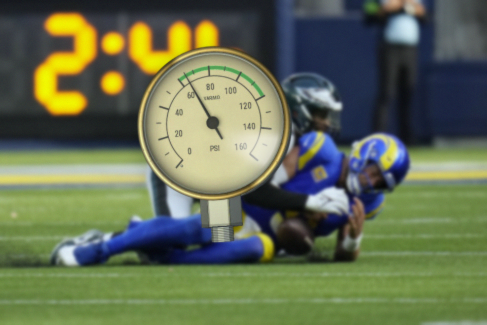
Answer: 65 psi
